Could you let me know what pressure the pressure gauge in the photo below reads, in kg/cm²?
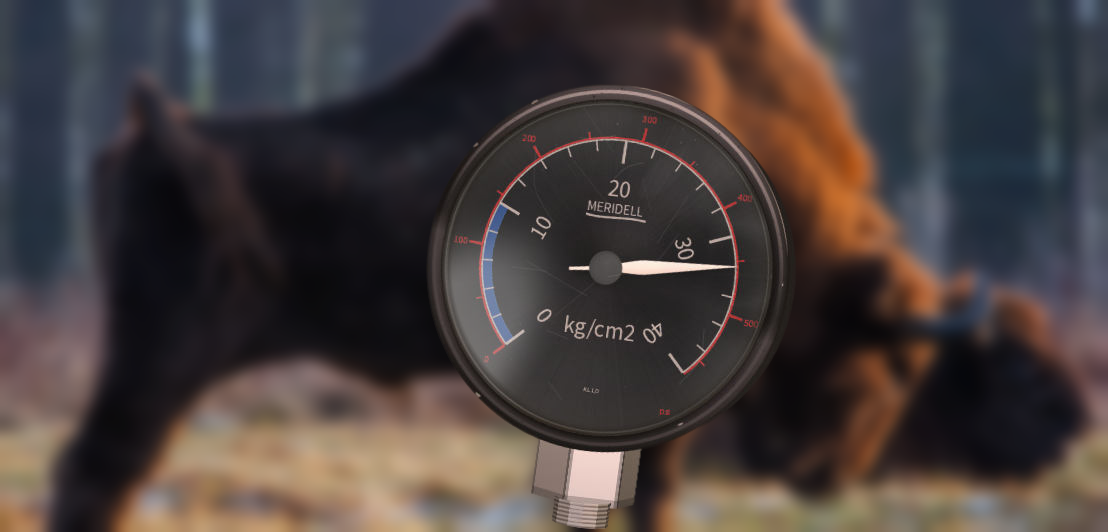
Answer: 32 kg/cm²
